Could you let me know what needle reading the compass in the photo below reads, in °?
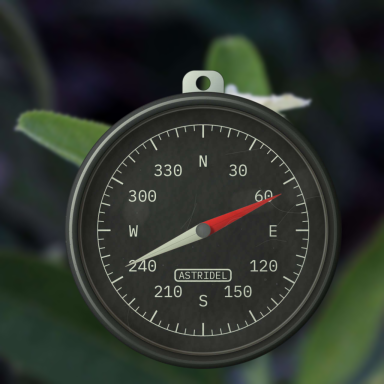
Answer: 65 °
